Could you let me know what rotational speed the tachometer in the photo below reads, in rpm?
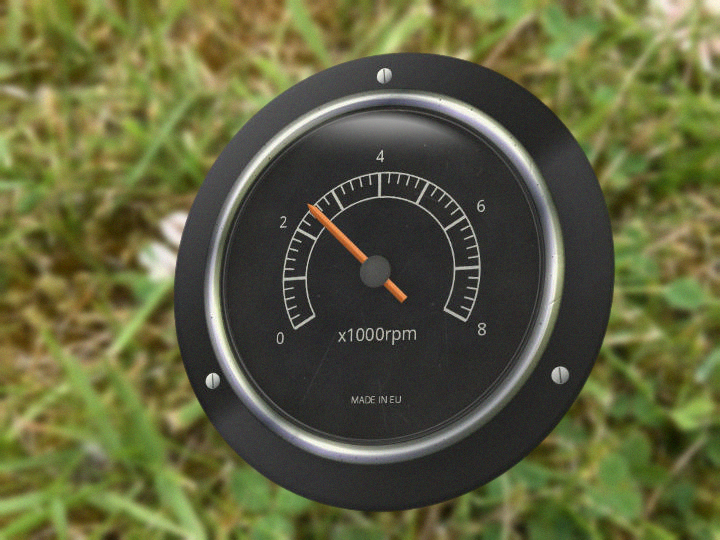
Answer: 2500 rpm
